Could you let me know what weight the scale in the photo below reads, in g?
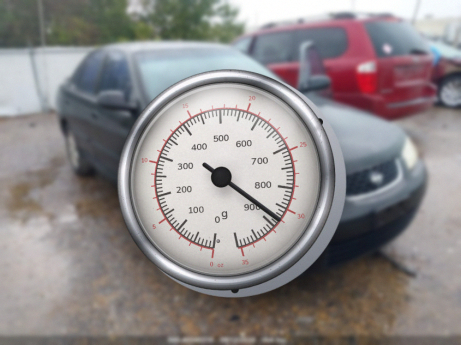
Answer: 880 g
